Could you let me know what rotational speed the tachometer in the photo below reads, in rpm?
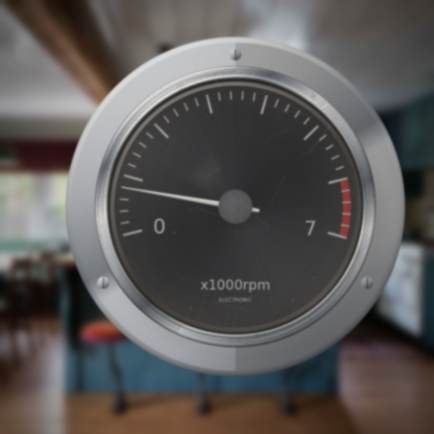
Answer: 800 rpm
